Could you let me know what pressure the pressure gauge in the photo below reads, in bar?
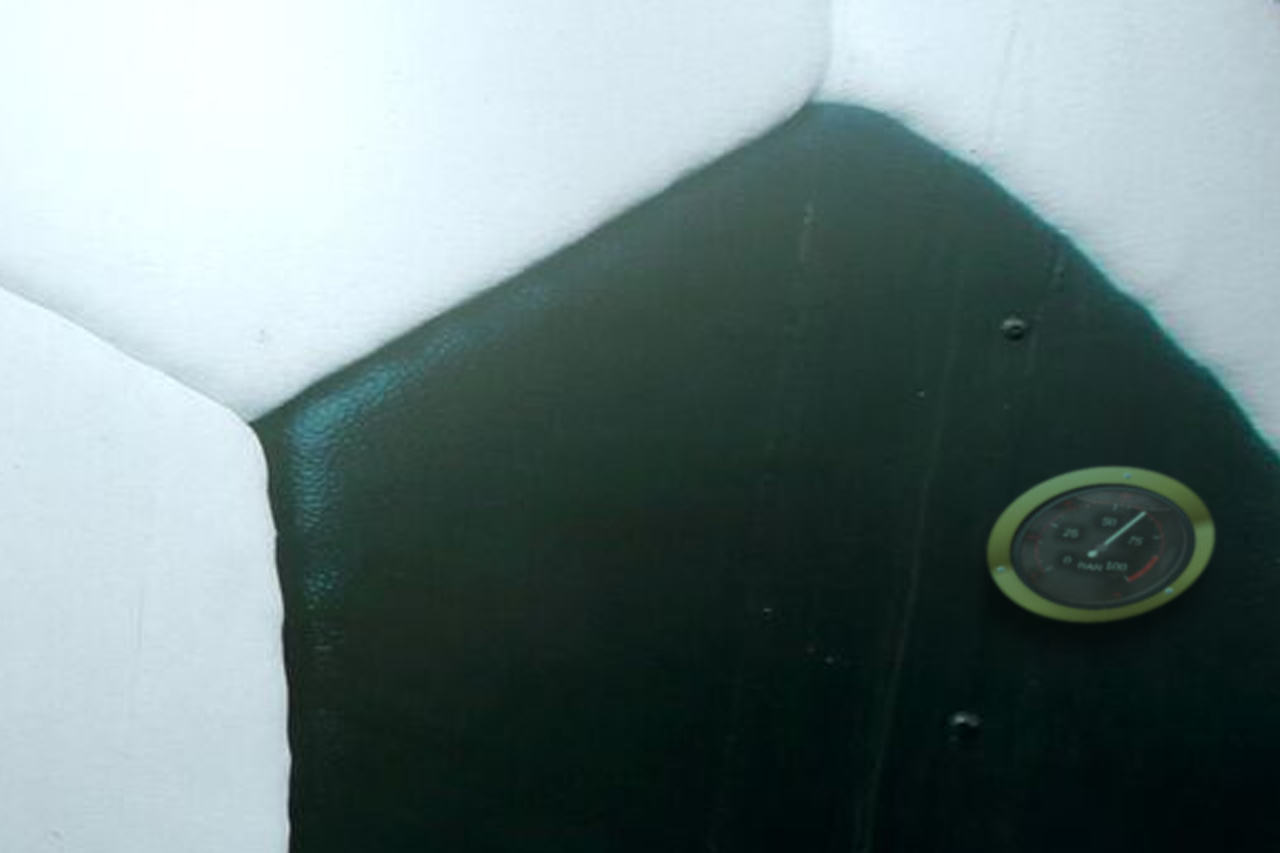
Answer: 60 bar
